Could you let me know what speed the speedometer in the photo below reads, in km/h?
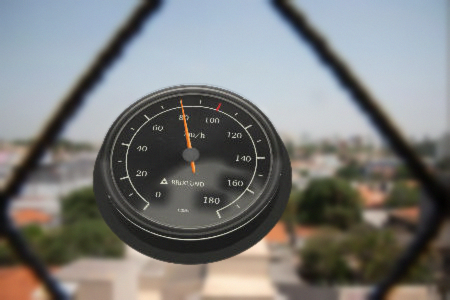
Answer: 80 km/h
